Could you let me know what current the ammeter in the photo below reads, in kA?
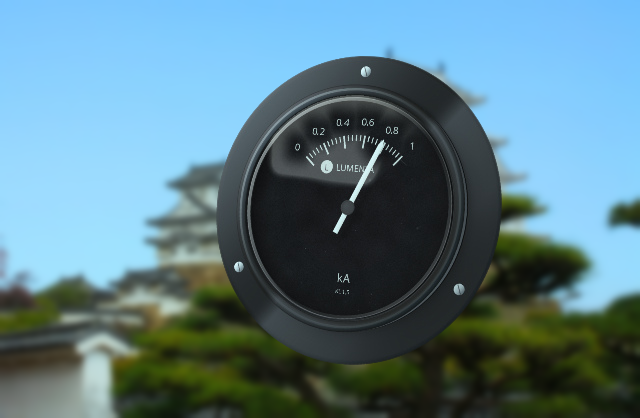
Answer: 0.8 kA
